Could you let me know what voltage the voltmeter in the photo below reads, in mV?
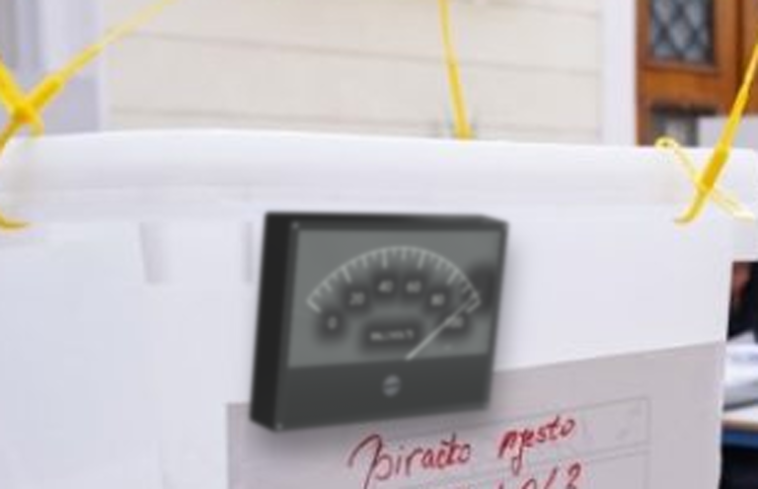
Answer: 95 mV
